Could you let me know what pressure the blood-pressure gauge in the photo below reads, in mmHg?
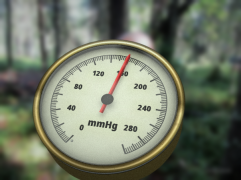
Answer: 160 mmHg
